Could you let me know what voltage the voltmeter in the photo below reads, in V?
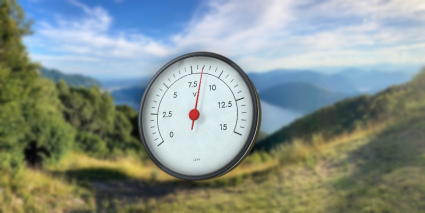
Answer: 8.5 V
